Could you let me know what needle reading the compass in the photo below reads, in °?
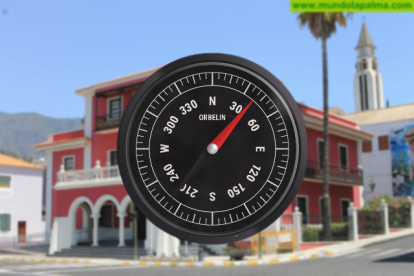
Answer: 40 °
